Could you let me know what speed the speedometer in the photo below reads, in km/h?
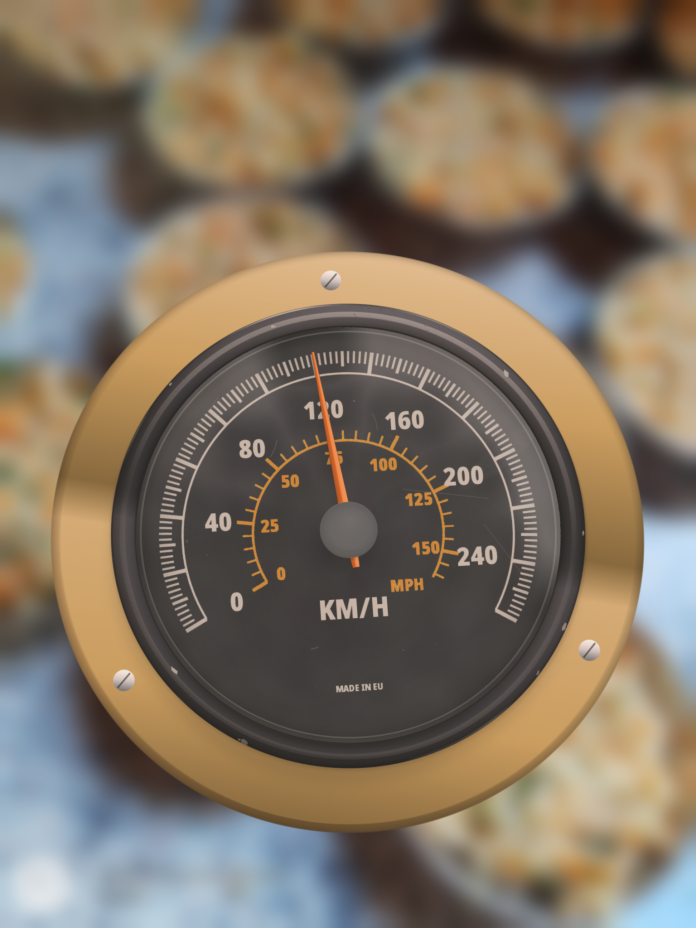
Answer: 120 km/h
